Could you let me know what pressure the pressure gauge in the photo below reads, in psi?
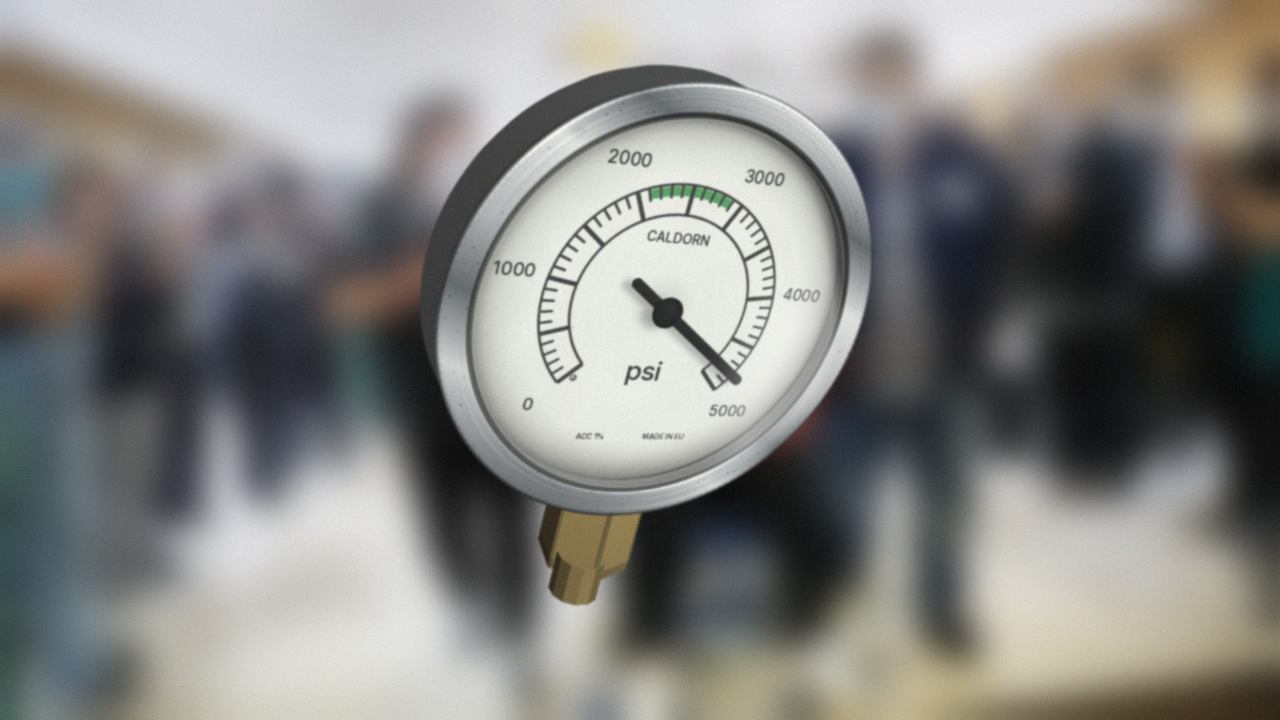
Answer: 4800 psi
